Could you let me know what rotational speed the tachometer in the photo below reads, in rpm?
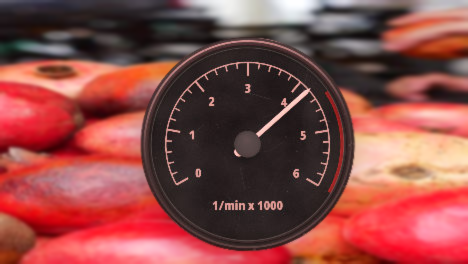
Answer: 4200 rpm
